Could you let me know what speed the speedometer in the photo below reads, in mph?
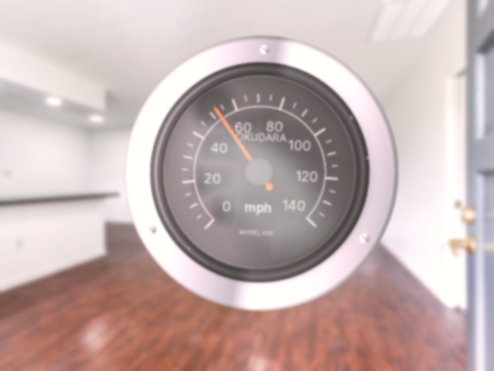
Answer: 52.5 mph
